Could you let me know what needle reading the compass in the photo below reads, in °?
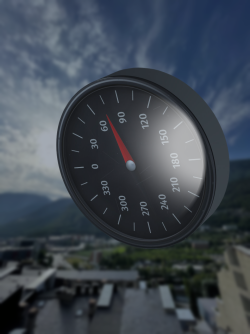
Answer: 75 °
